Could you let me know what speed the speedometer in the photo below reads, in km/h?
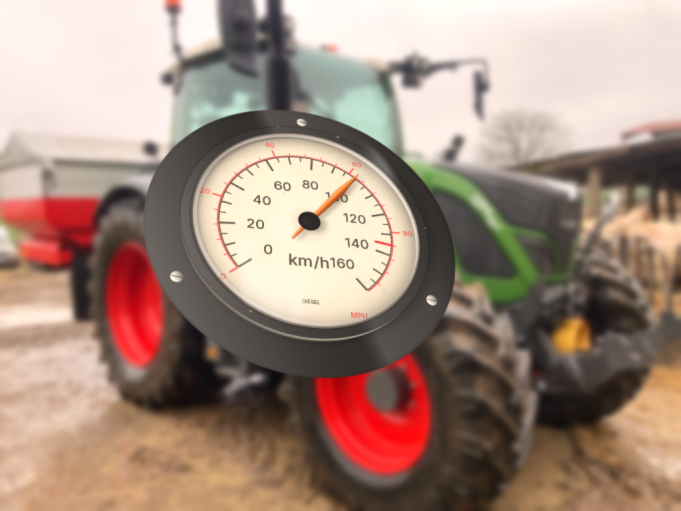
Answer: 100 km/h
